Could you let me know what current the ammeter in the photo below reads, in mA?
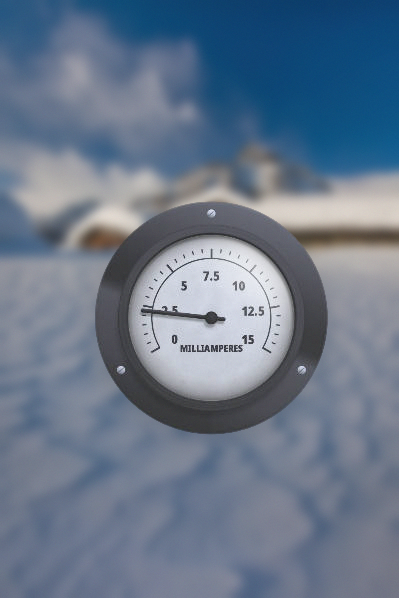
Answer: 2.25 mA
